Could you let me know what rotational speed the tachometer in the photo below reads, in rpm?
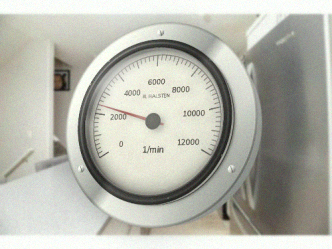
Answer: 2400 rpm
